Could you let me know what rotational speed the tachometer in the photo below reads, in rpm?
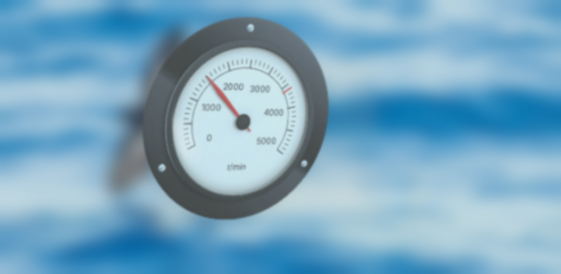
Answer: 1500 rpm
